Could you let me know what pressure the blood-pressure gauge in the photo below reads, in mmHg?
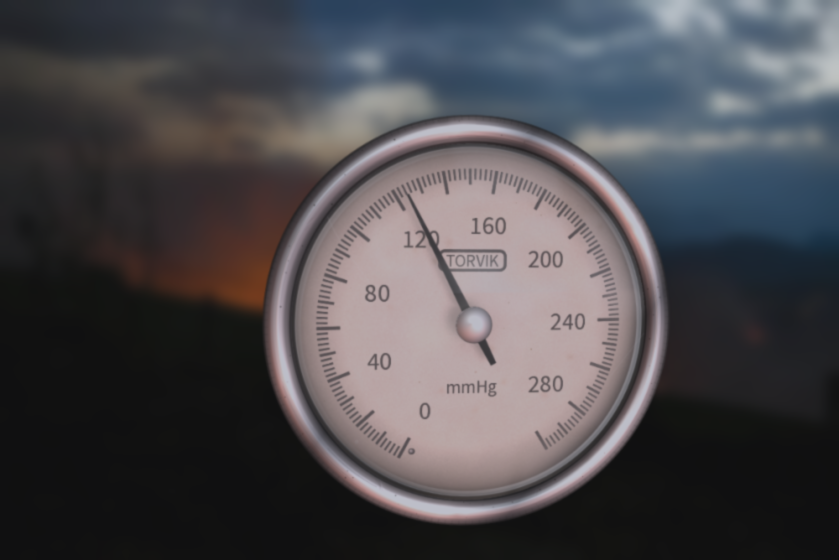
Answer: 124 mmHg
